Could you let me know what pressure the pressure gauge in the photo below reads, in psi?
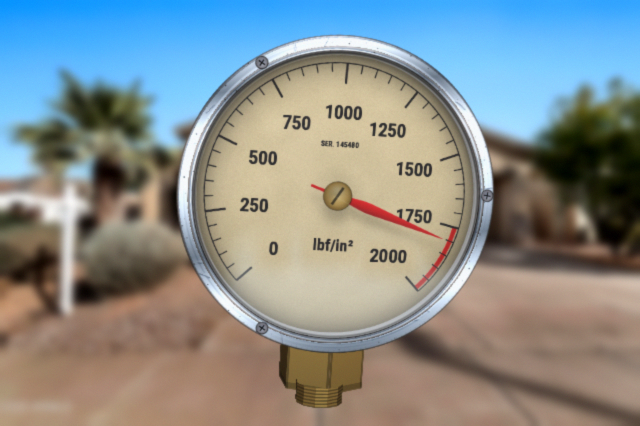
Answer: 1800 psi
